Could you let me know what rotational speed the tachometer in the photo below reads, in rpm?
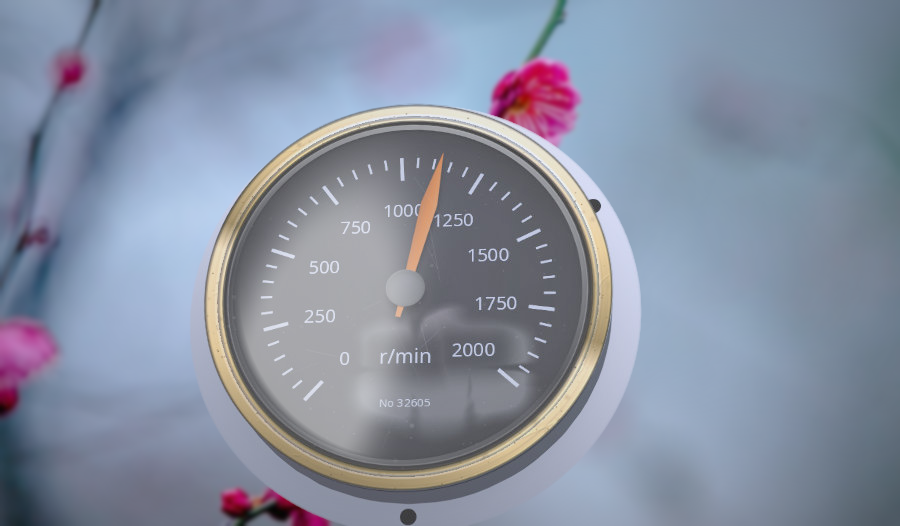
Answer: 1125 rpm
